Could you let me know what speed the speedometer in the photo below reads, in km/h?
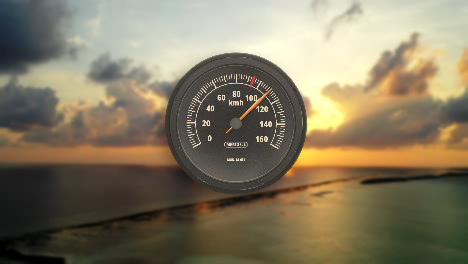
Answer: 110 km/h
